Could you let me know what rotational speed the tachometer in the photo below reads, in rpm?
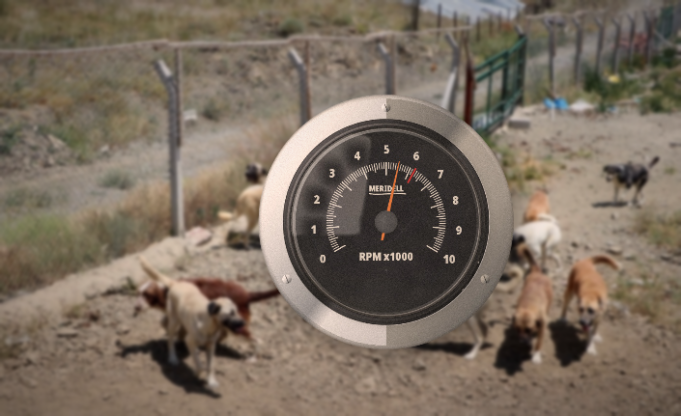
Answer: 5500 rpm
